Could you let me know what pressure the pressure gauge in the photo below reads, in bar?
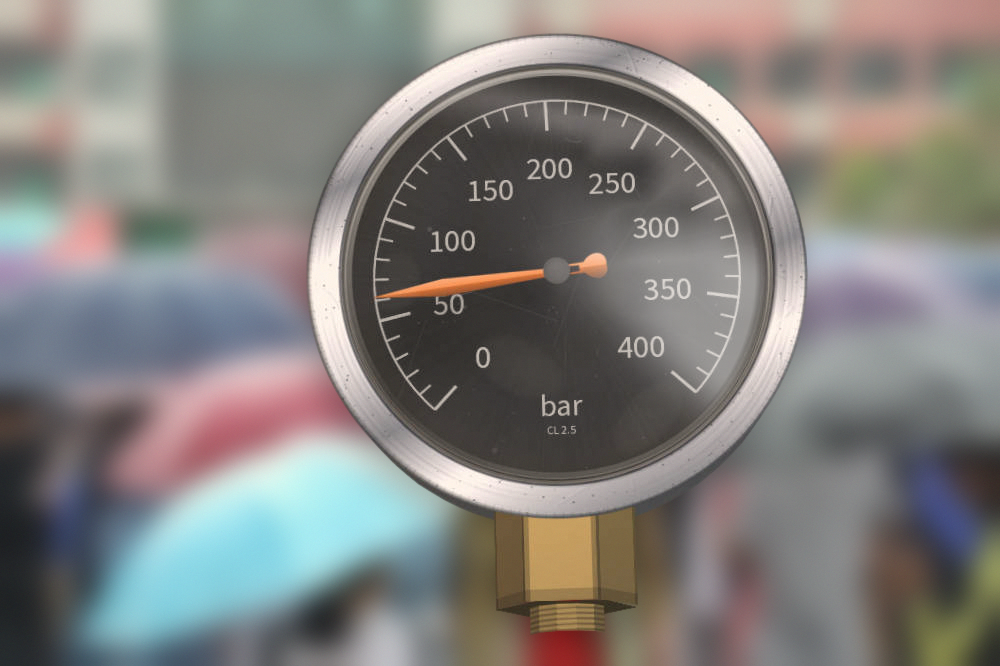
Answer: 60 bar
